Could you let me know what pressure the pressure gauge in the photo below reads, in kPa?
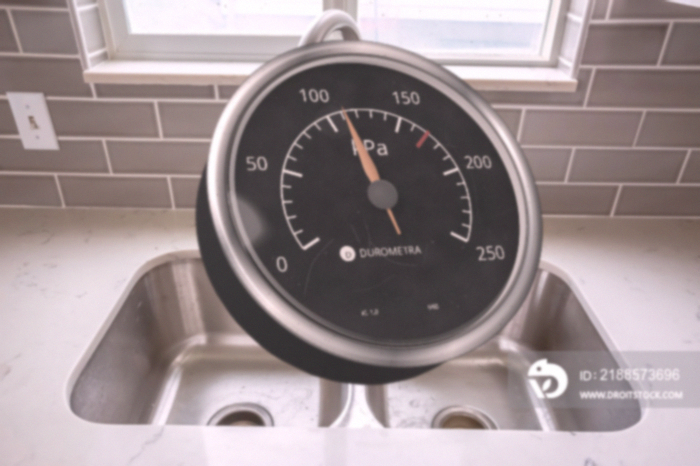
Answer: 110 kPa
